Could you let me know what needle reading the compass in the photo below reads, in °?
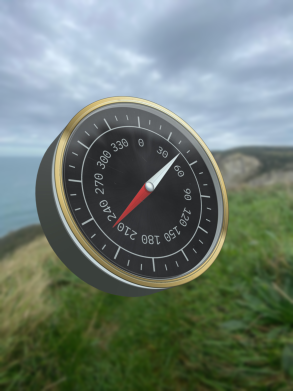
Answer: 225 °
